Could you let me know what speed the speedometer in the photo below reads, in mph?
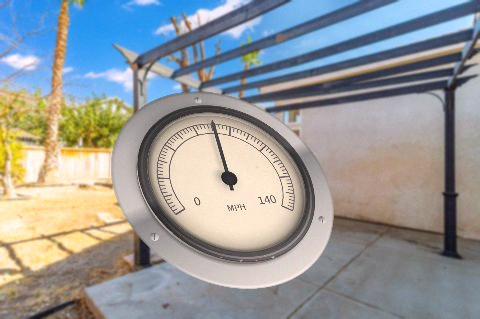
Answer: 70 mph
